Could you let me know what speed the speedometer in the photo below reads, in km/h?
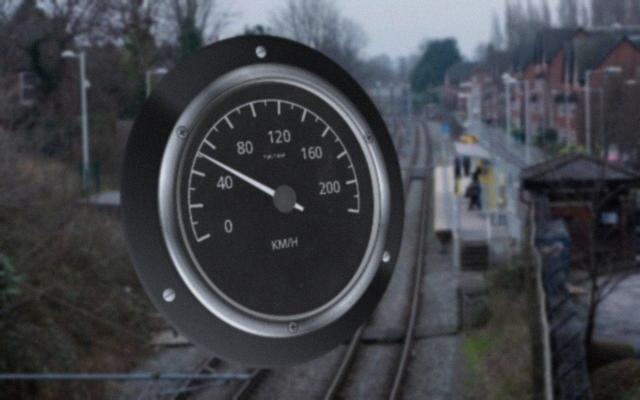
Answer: 50 km/h
